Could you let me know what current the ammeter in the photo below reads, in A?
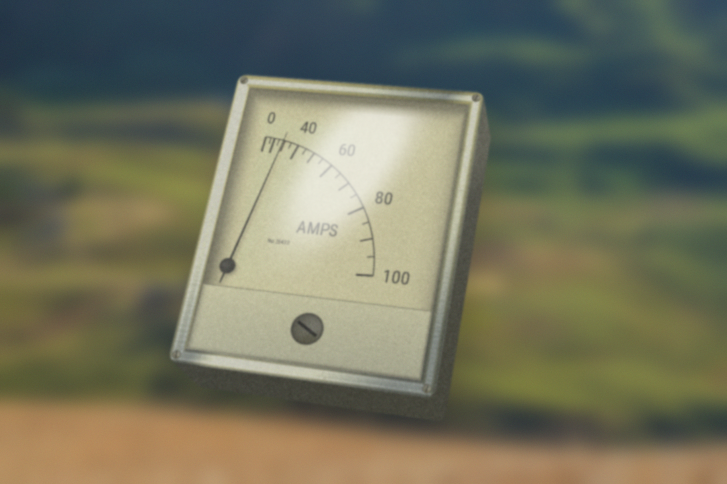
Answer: 30 A
